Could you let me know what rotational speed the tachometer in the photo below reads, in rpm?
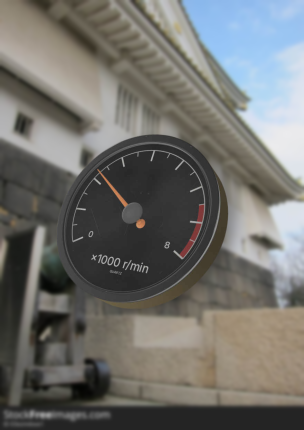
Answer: 2250 rpm
